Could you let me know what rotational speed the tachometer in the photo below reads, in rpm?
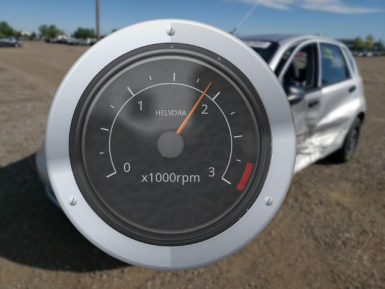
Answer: 1875 rpm
